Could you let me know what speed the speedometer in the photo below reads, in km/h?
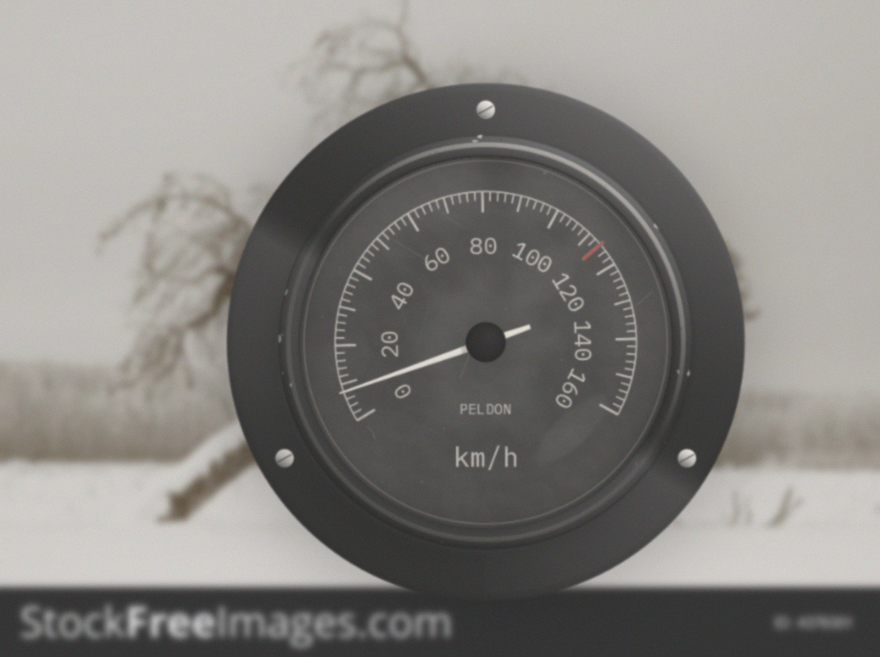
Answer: 8 km/h
